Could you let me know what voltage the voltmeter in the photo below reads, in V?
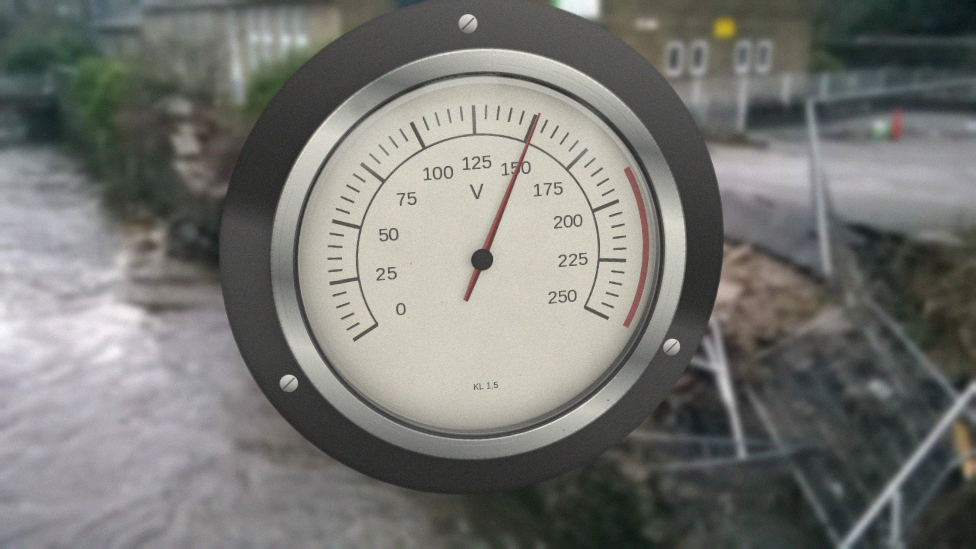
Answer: 150 V
